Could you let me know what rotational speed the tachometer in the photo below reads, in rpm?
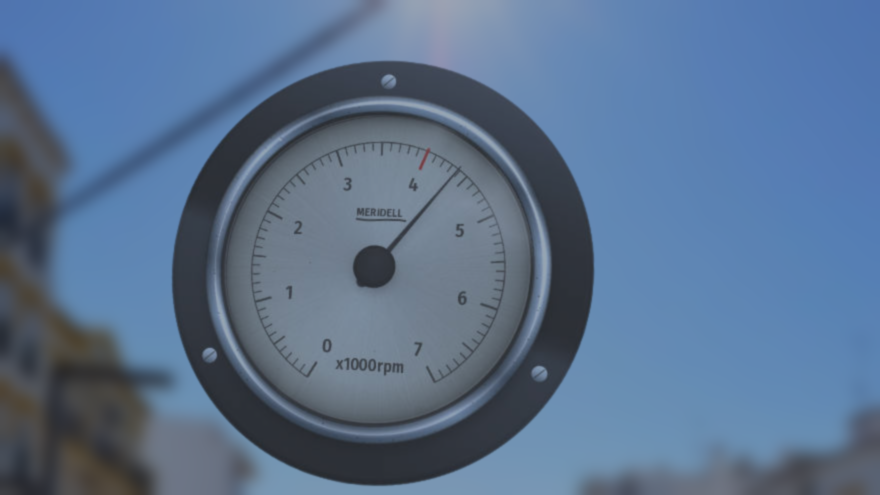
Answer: 4400 rpm
